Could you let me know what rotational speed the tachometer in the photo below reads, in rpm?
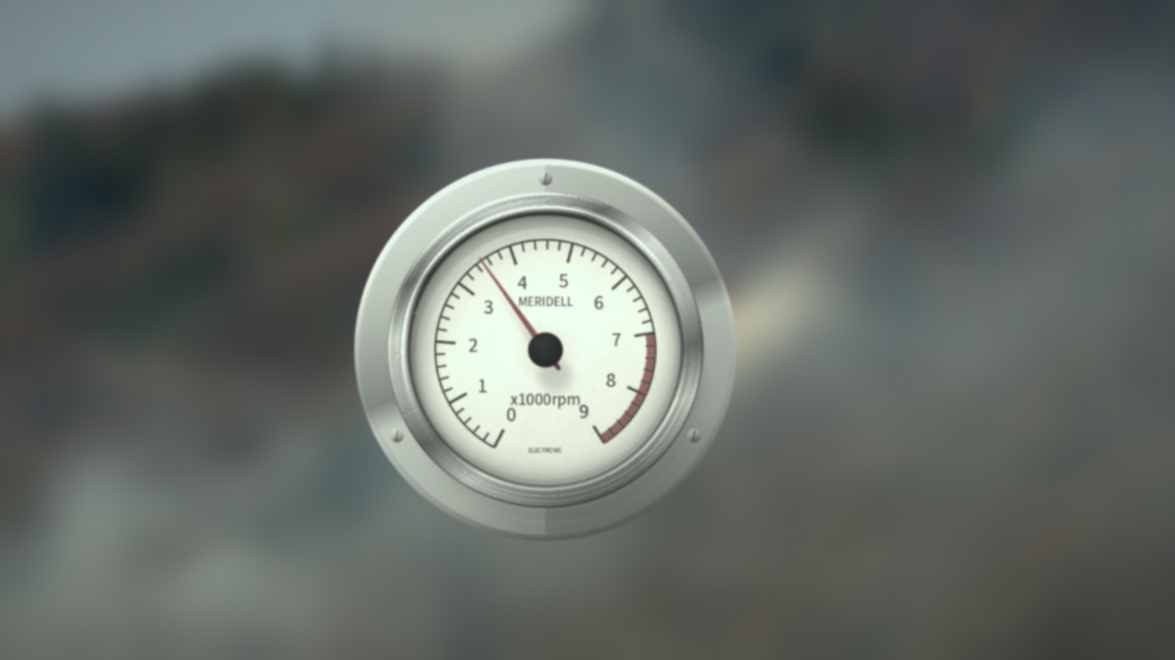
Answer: 3500 rpm
